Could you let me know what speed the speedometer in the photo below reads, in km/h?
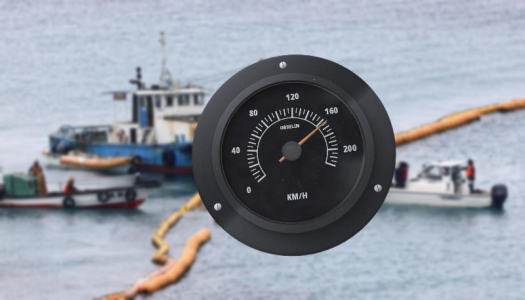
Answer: 165 km/h
